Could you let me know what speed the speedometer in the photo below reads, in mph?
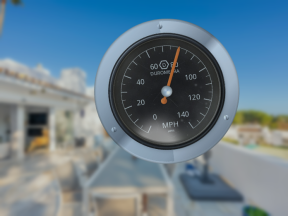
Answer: 80 mph
